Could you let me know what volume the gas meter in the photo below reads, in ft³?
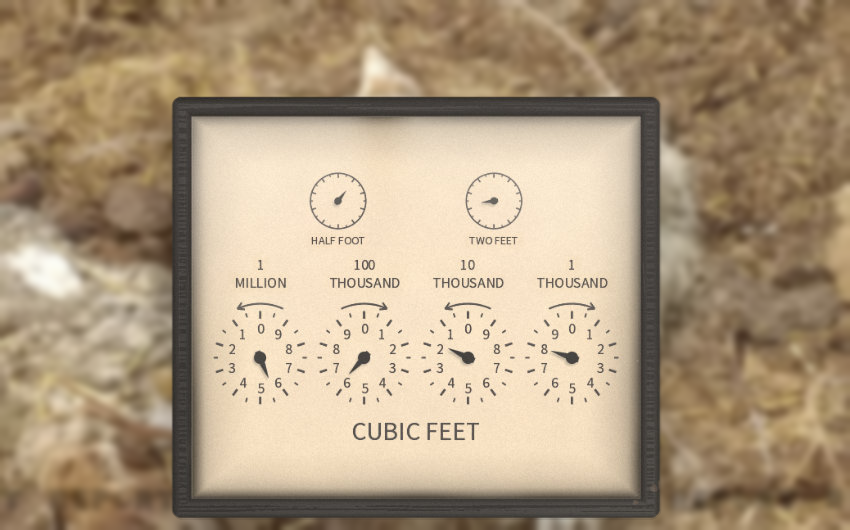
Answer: 561800 ft³
